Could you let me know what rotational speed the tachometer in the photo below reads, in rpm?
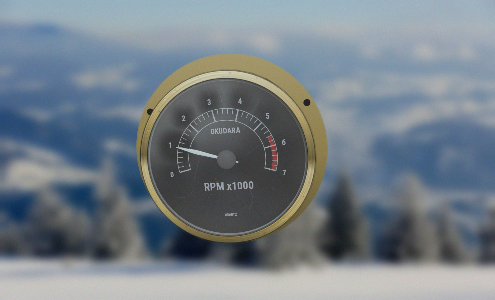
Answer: 1000 rpm
